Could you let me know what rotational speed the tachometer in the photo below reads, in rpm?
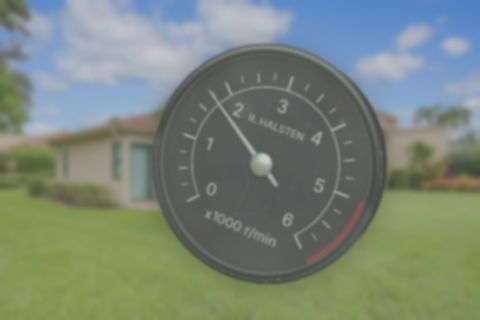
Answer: 1750 rpm
